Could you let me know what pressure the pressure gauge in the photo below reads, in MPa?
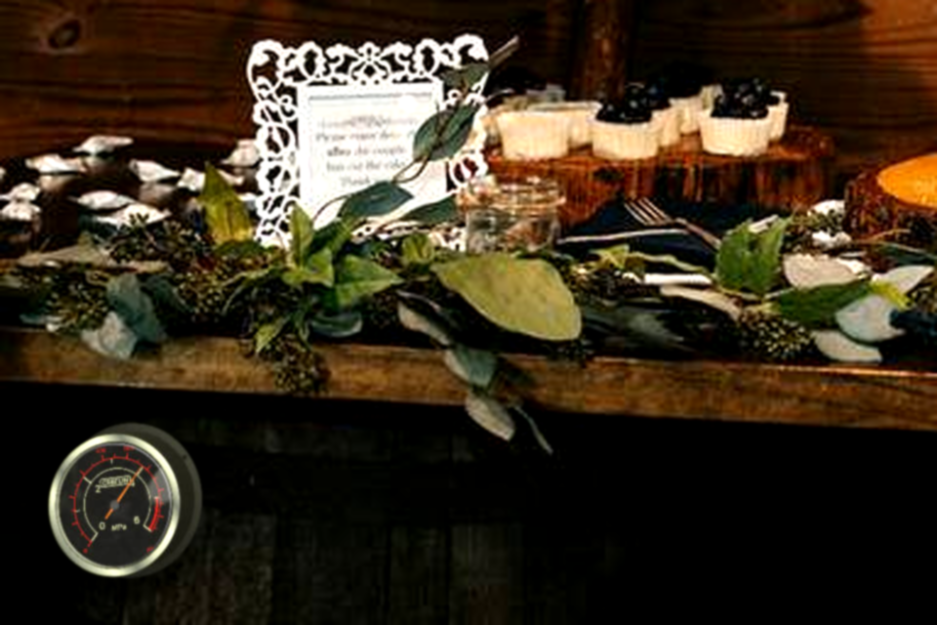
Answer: 4 MPa
